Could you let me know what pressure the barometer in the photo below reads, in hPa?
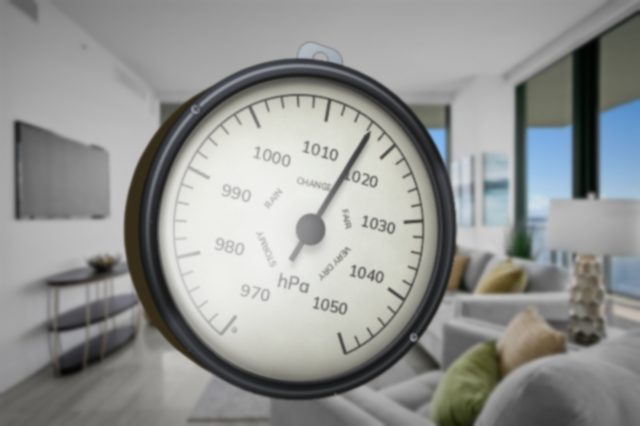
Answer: 1016 hPa
